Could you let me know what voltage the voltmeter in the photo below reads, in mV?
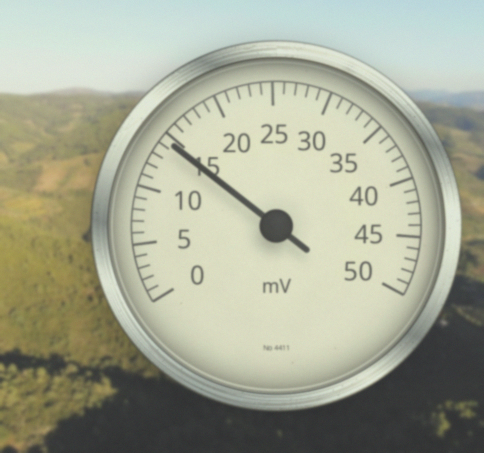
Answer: 14.5 mV
